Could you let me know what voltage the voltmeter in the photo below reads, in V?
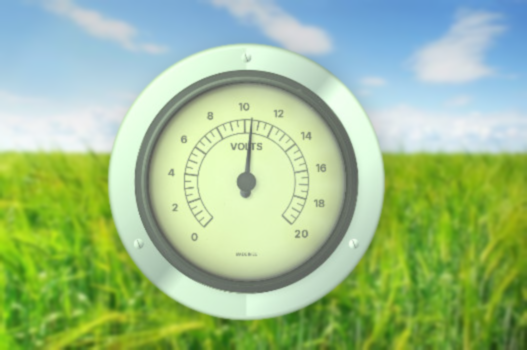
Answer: 10.5 V
